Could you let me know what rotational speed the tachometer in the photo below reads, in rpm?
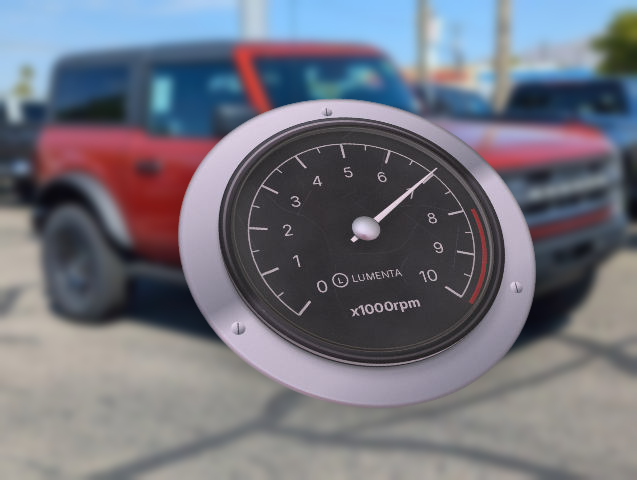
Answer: 7000 rpm
